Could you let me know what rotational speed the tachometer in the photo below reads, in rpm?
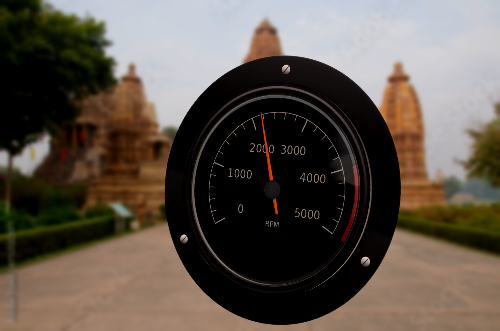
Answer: 2200 rpm
